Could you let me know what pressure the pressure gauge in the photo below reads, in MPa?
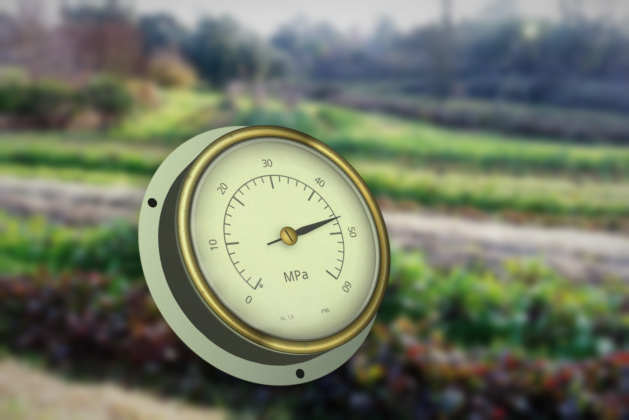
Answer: 47 MPa
